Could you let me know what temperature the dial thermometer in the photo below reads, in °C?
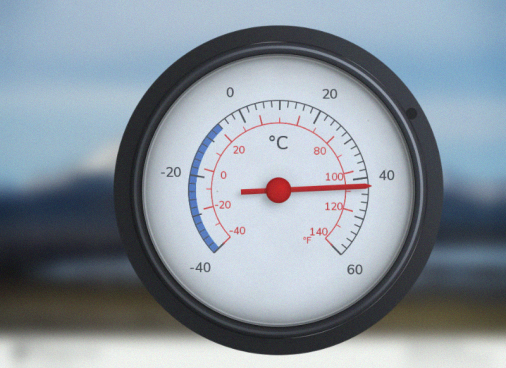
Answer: 42 °C
